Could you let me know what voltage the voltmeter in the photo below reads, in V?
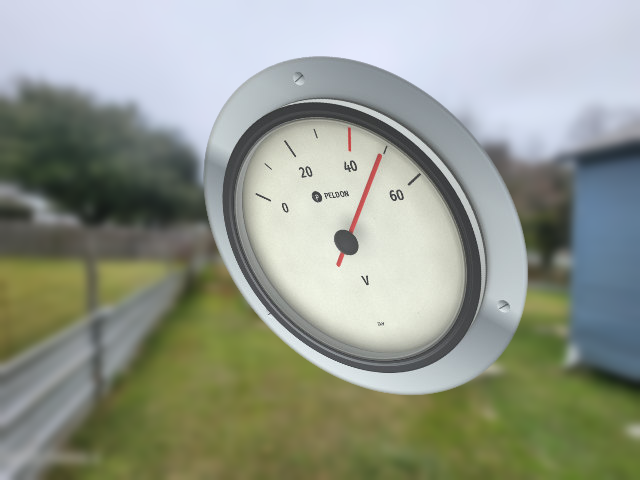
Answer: 50 V
